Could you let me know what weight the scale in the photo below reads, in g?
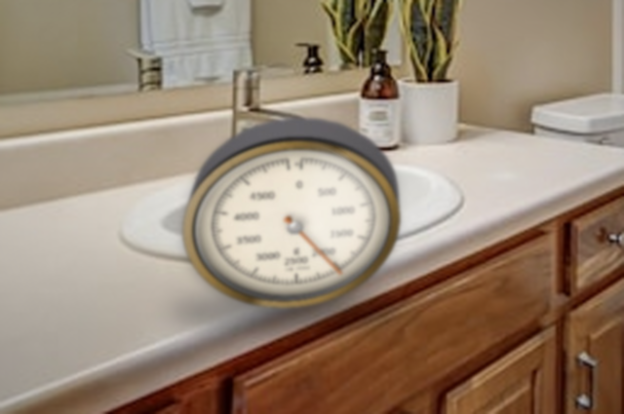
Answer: 2000 g
